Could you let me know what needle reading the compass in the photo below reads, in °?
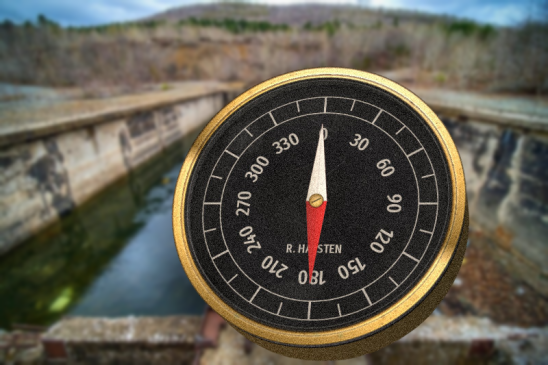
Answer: 180 °
